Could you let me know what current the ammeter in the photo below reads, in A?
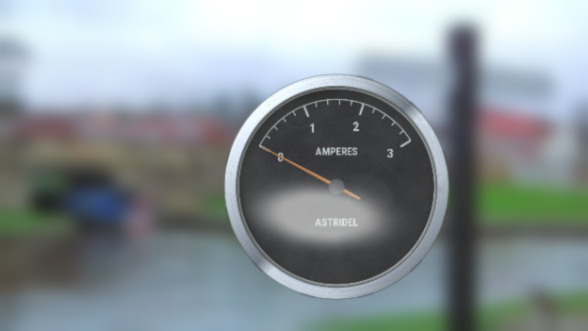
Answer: 0 A
